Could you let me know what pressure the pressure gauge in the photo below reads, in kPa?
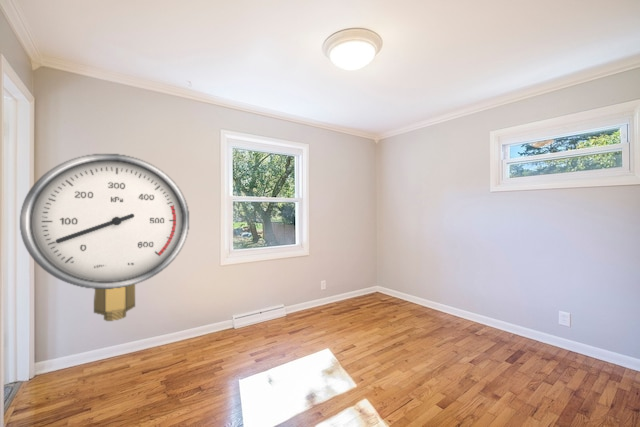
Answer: 50 kPa
